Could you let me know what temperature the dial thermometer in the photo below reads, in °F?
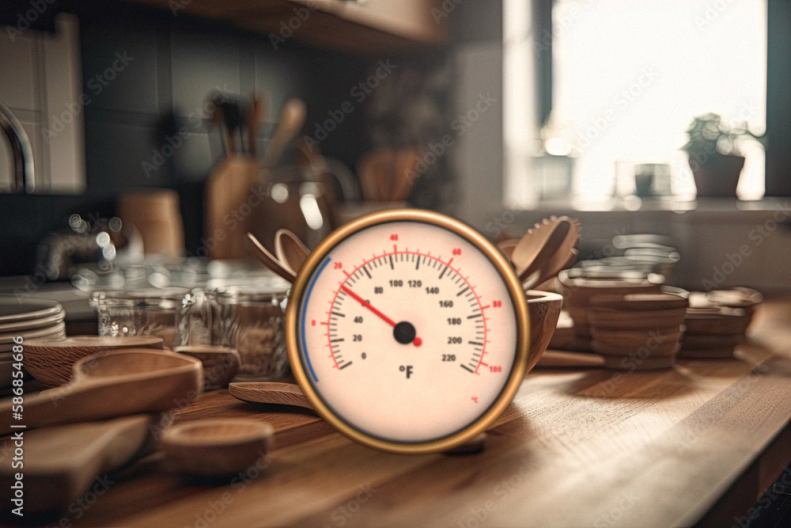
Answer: 60 °F
